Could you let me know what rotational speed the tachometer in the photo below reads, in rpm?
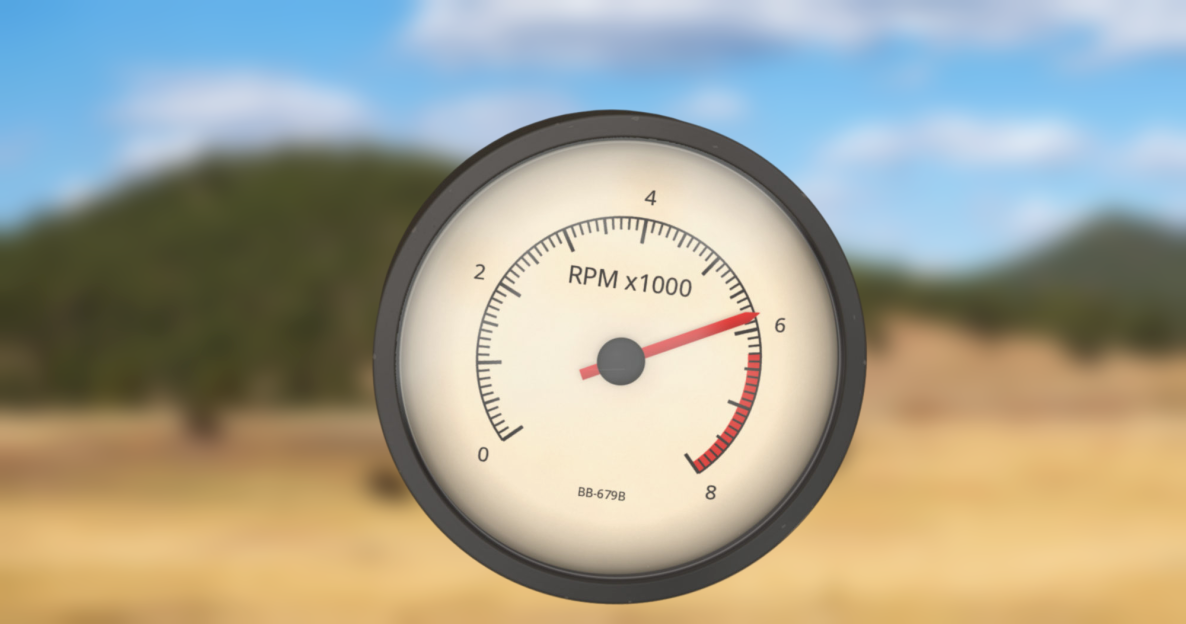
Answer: 5800 rpm
